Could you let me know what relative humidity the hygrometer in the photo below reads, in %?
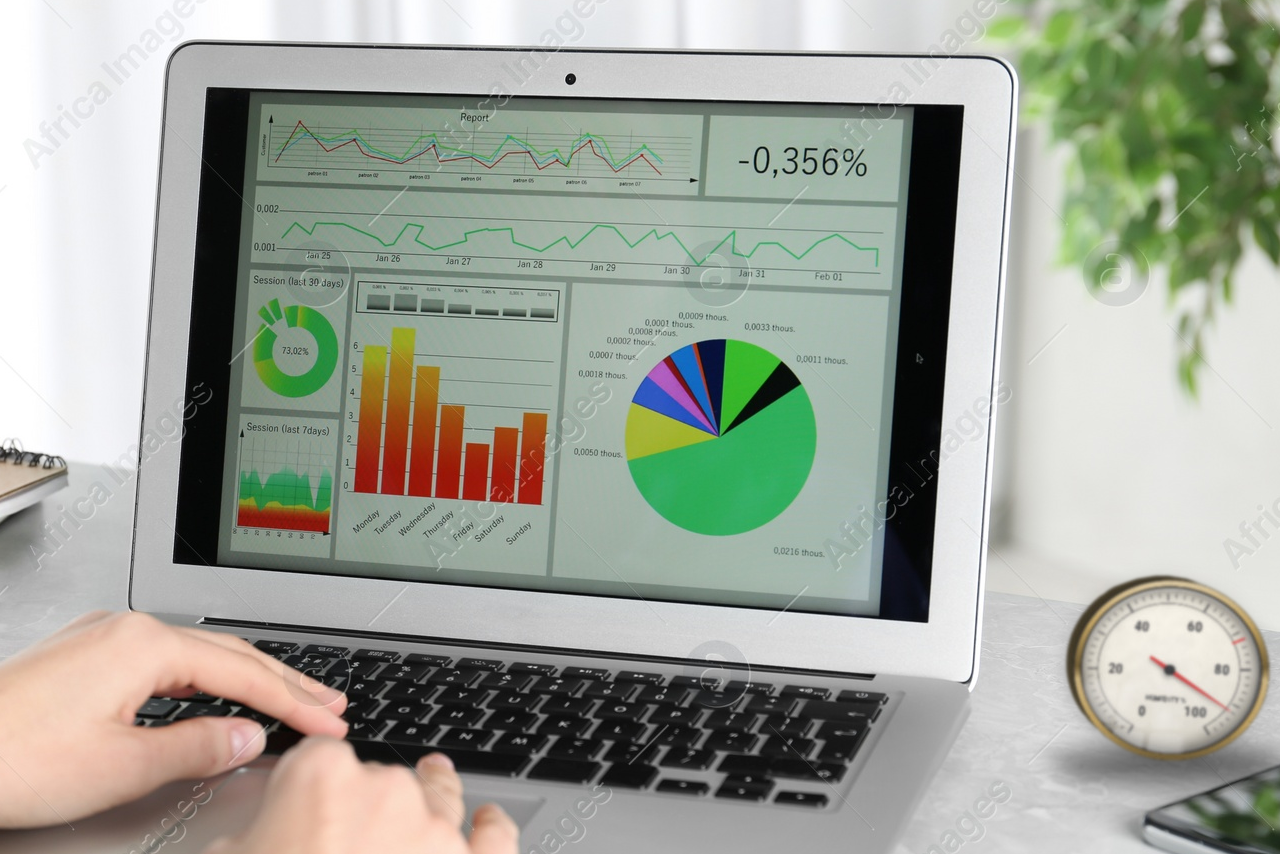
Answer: 92 %
